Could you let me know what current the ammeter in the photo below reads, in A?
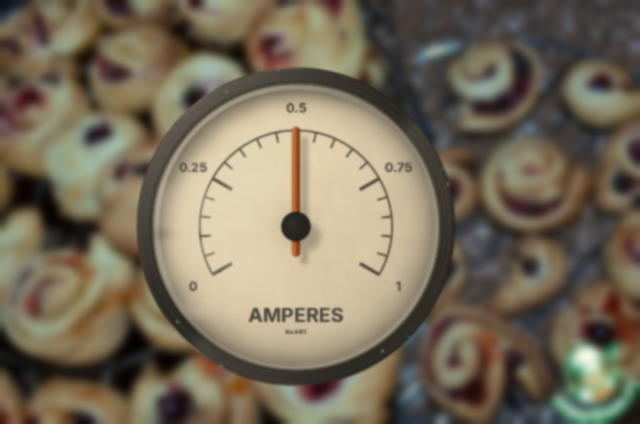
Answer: 0.5 A
